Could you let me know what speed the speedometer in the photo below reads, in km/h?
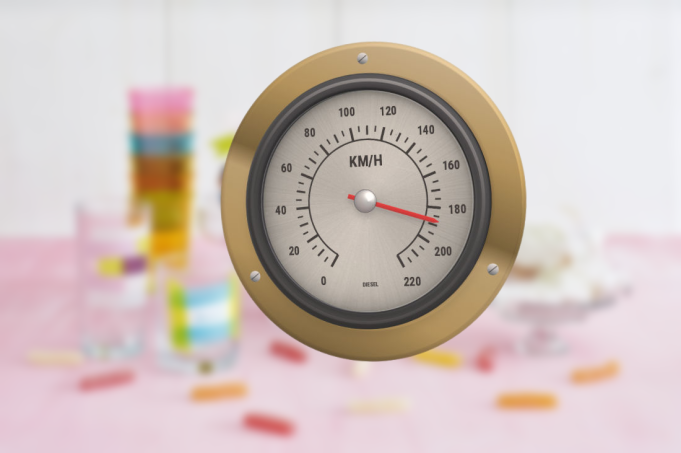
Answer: 187.5 km/h
